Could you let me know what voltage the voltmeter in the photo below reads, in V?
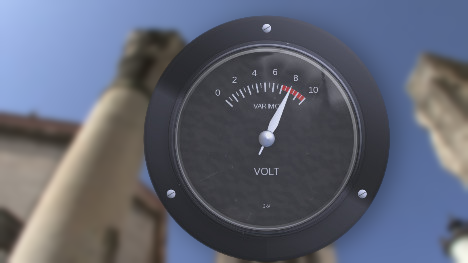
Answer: 8 V
